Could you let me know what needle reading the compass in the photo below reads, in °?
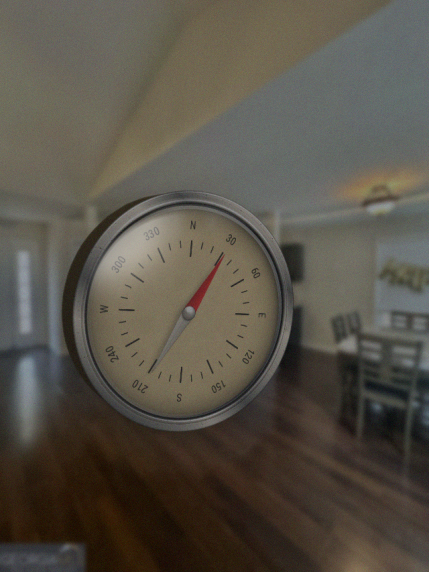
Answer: 30 °
